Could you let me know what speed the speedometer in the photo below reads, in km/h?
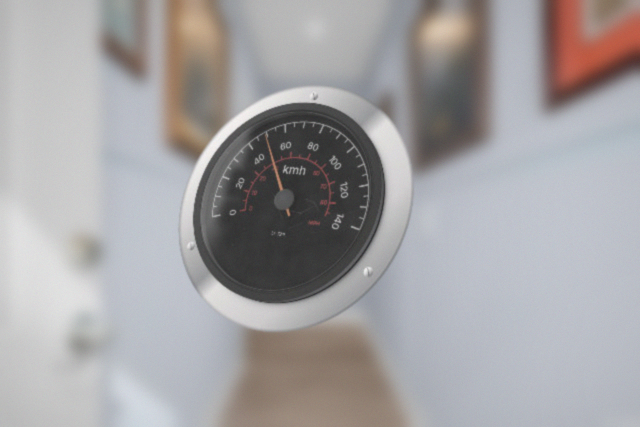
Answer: 50 km/h
